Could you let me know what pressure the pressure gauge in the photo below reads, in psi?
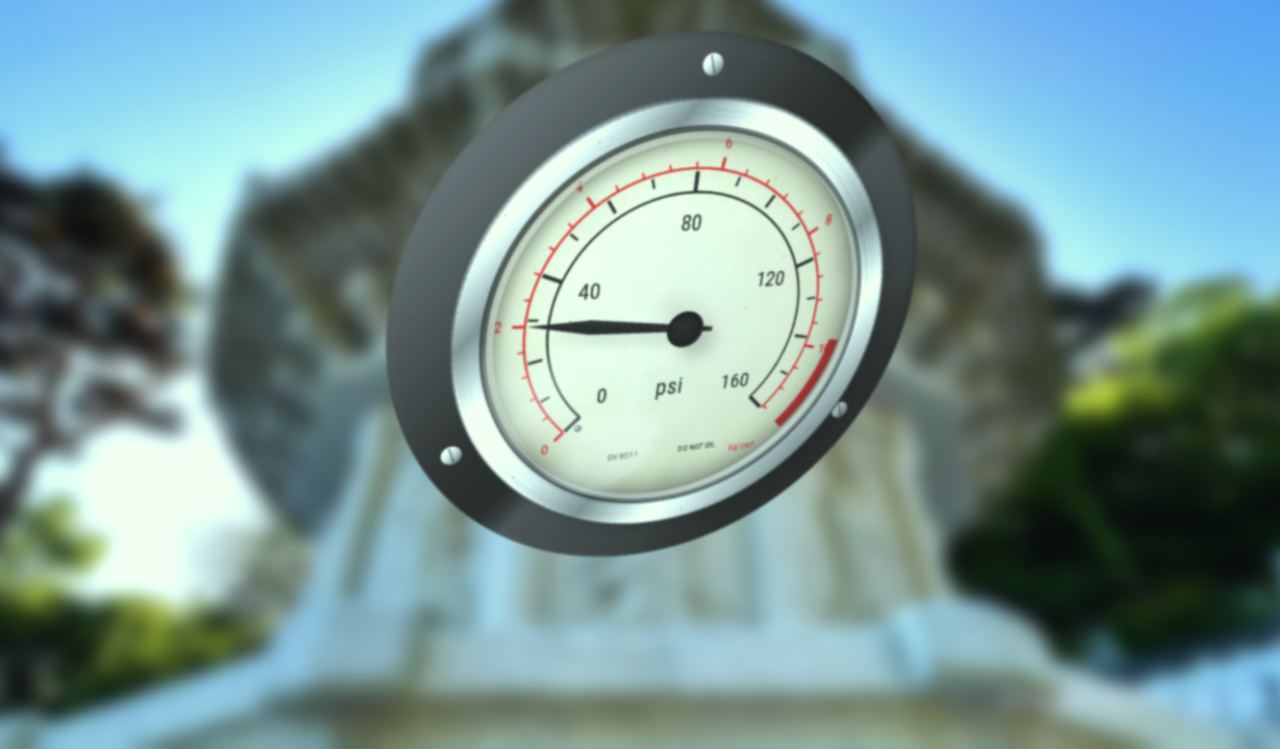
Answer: 30 psi
